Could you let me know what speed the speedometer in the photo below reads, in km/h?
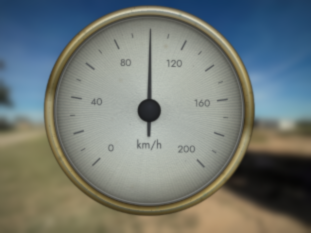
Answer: 100 km/h
